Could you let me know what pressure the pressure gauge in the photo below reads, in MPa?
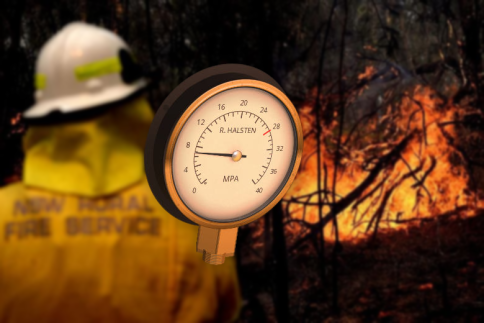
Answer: 7 MPa
